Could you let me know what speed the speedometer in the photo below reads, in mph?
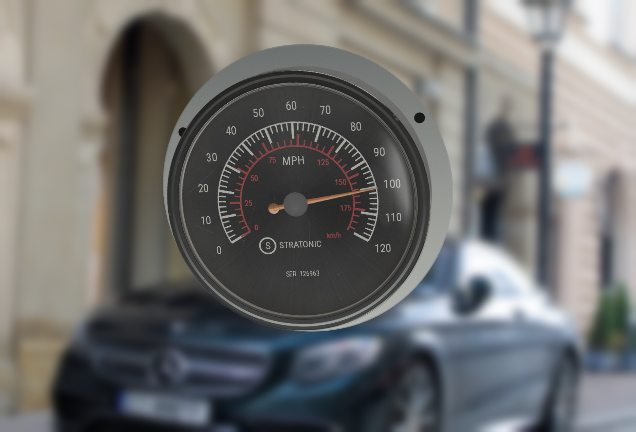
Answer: 100 mph
